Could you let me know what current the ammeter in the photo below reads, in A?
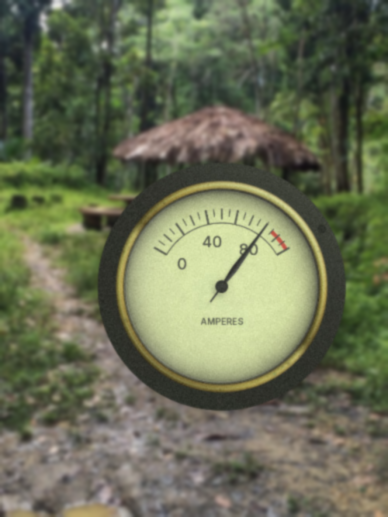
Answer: 80 A
